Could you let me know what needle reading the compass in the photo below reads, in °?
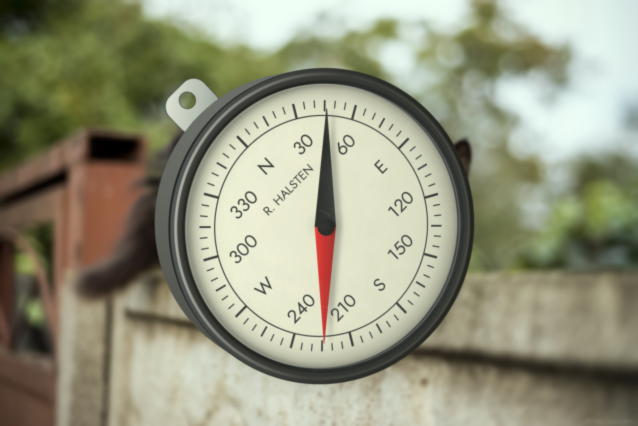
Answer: 225 °
